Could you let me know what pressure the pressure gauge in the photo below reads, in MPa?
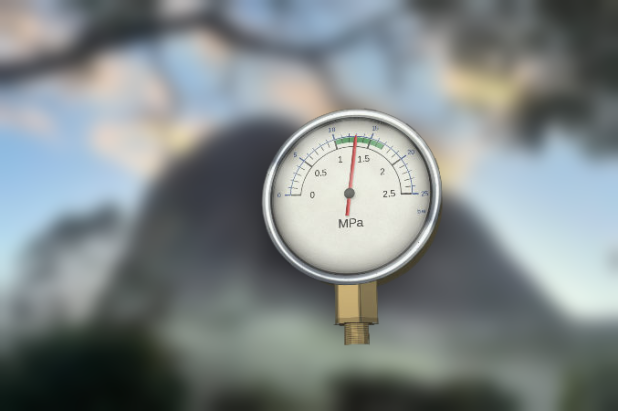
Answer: 1.3 MPa
